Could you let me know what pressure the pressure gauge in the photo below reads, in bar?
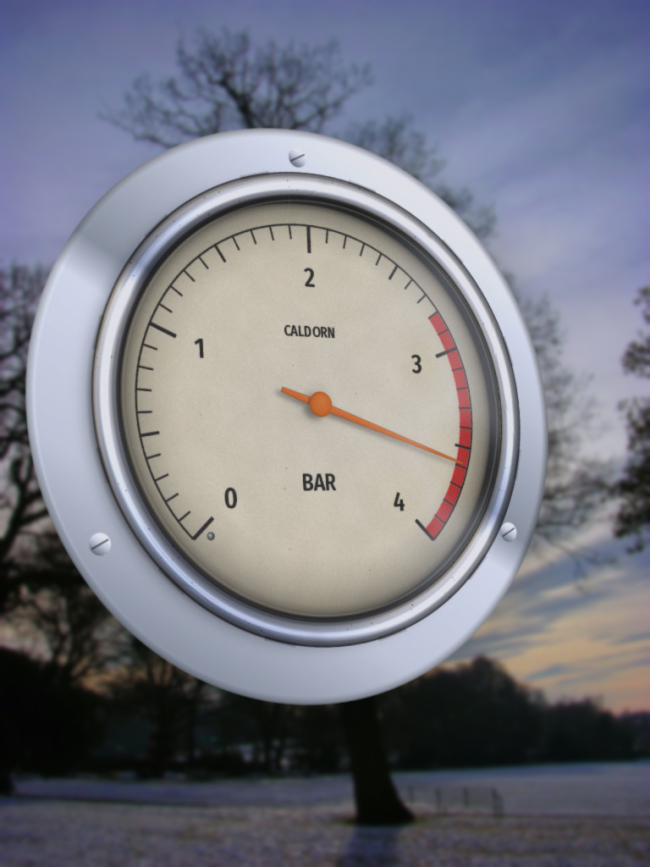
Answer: 3.6 bar
